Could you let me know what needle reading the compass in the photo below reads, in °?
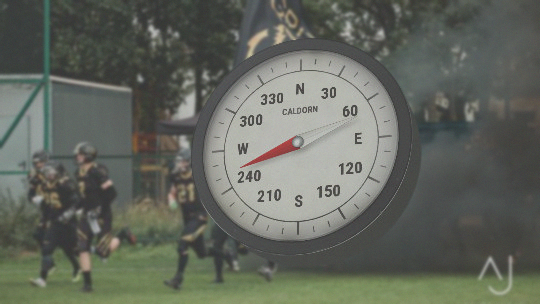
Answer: 250 °
